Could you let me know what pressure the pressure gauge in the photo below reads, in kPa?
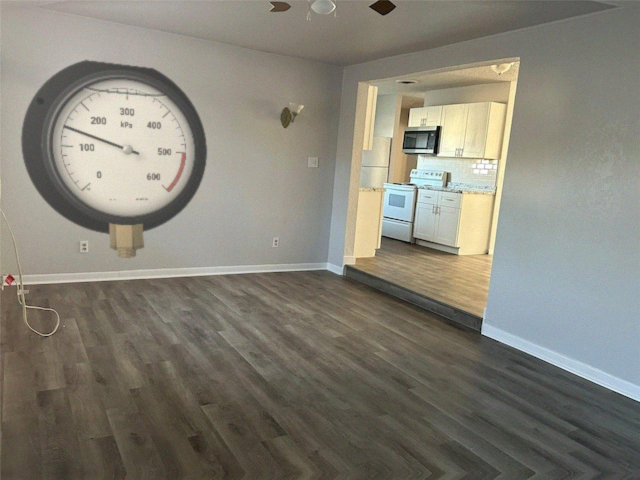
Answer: 140 kPa
